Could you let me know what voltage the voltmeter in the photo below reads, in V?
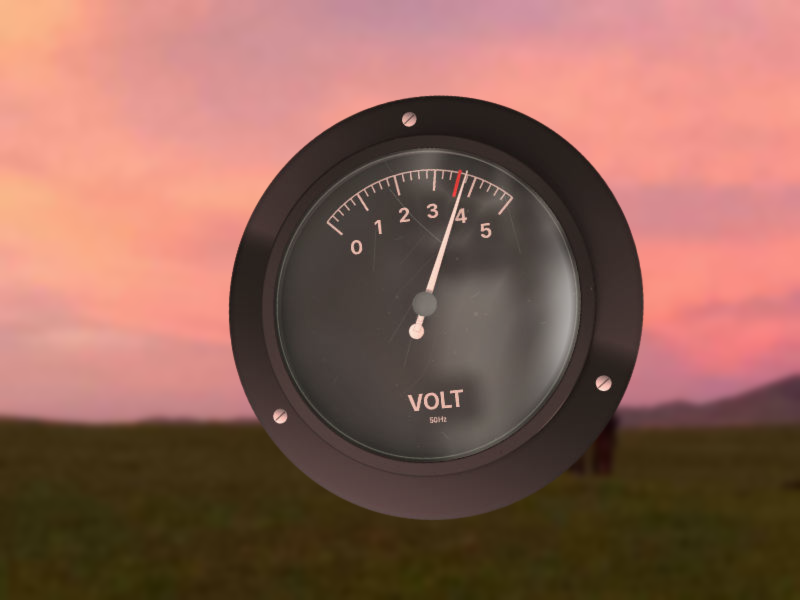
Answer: 3.8 V
